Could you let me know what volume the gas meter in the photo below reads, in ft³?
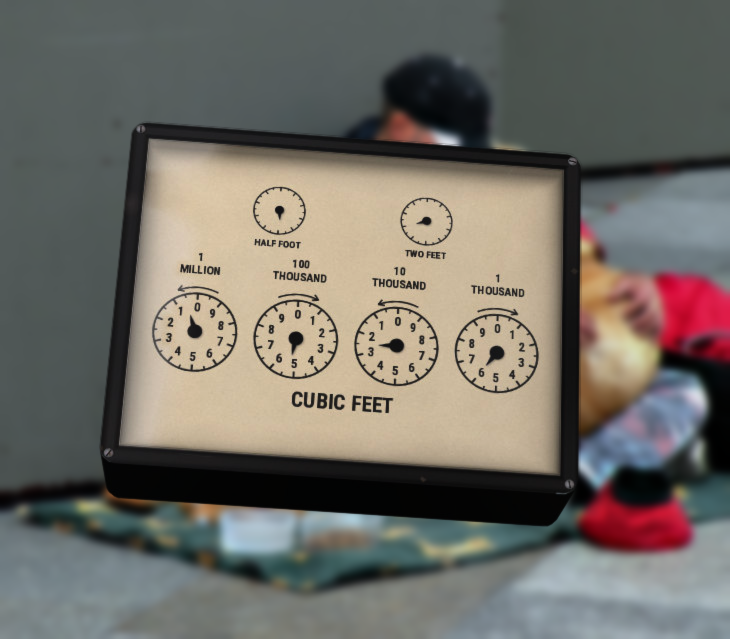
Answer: 52600 ft³
